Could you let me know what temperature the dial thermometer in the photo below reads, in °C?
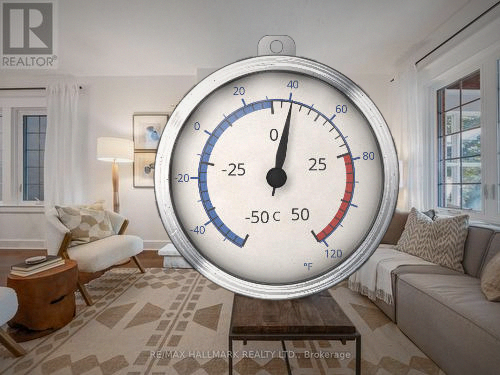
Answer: 5 °C
